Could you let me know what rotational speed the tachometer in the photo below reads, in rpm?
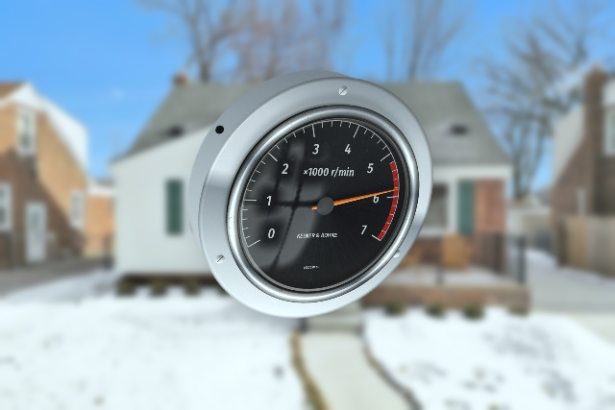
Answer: 5800 rpm
